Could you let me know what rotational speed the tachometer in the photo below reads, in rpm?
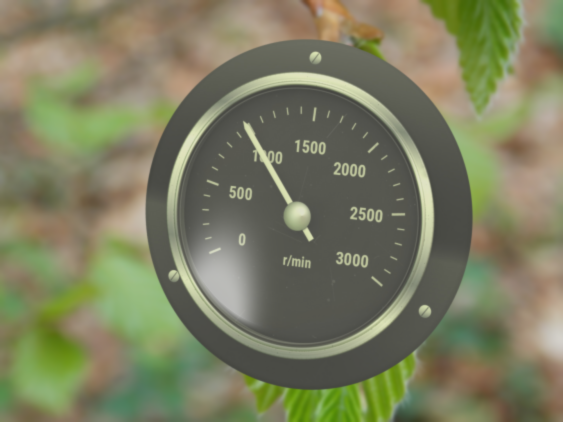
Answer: 1000 rpm
